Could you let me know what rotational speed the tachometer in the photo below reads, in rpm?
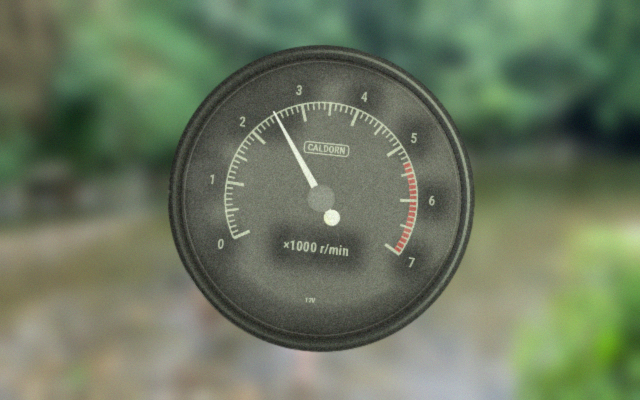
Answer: 2500 rpm
